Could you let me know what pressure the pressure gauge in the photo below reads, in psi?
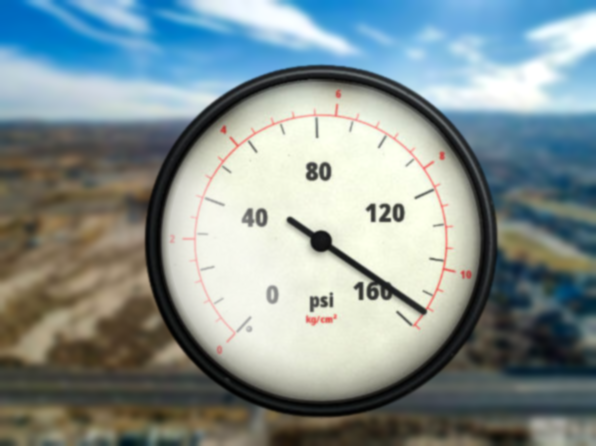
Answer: 155 psi
